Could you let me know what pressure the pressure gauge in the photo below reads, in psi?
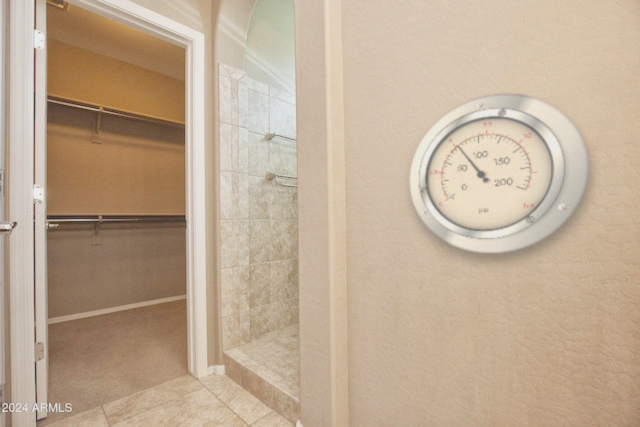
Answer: 75 psi
